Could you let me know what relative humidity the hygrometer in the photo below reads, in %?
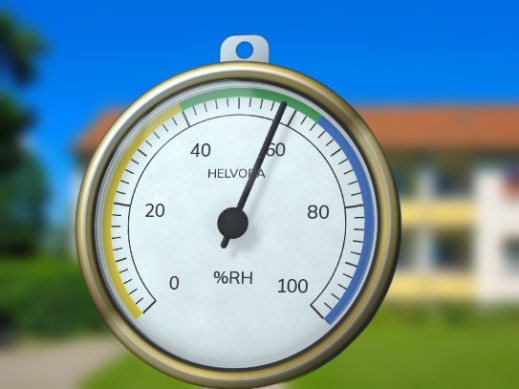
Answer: 58 %
